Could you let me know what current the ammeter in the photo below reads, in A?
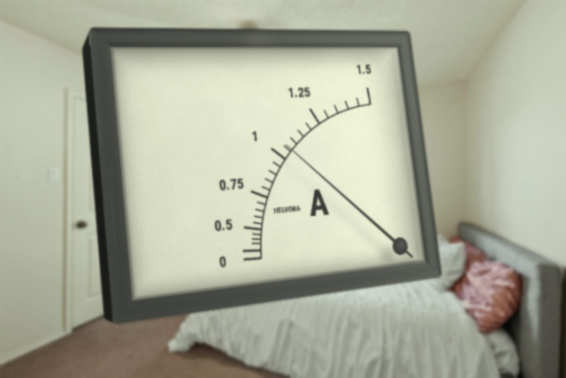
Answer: 1.05 A
